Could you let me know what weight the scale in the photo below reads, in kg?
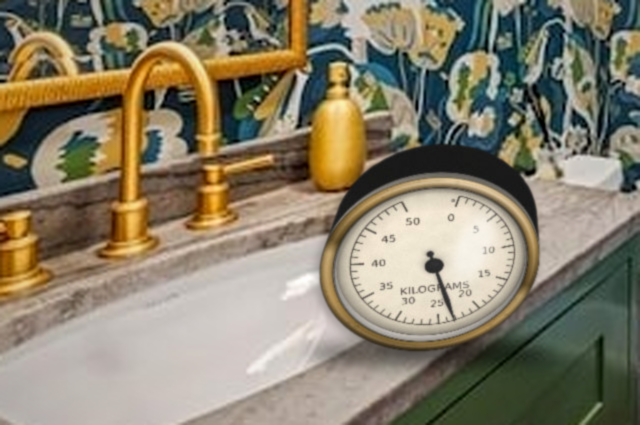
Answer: 23 kg
